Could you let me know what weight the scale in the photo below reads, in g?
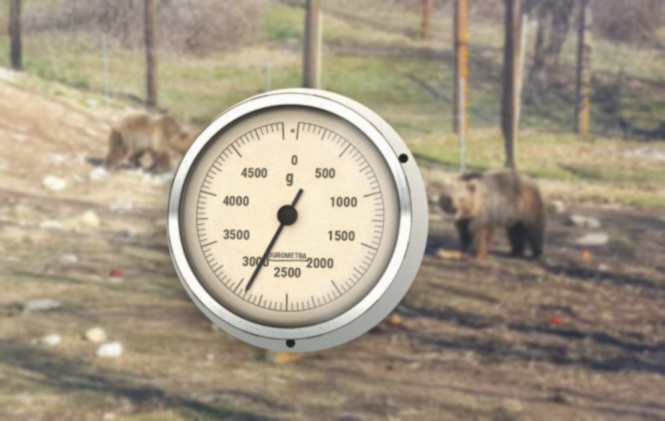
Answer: 2900 g
